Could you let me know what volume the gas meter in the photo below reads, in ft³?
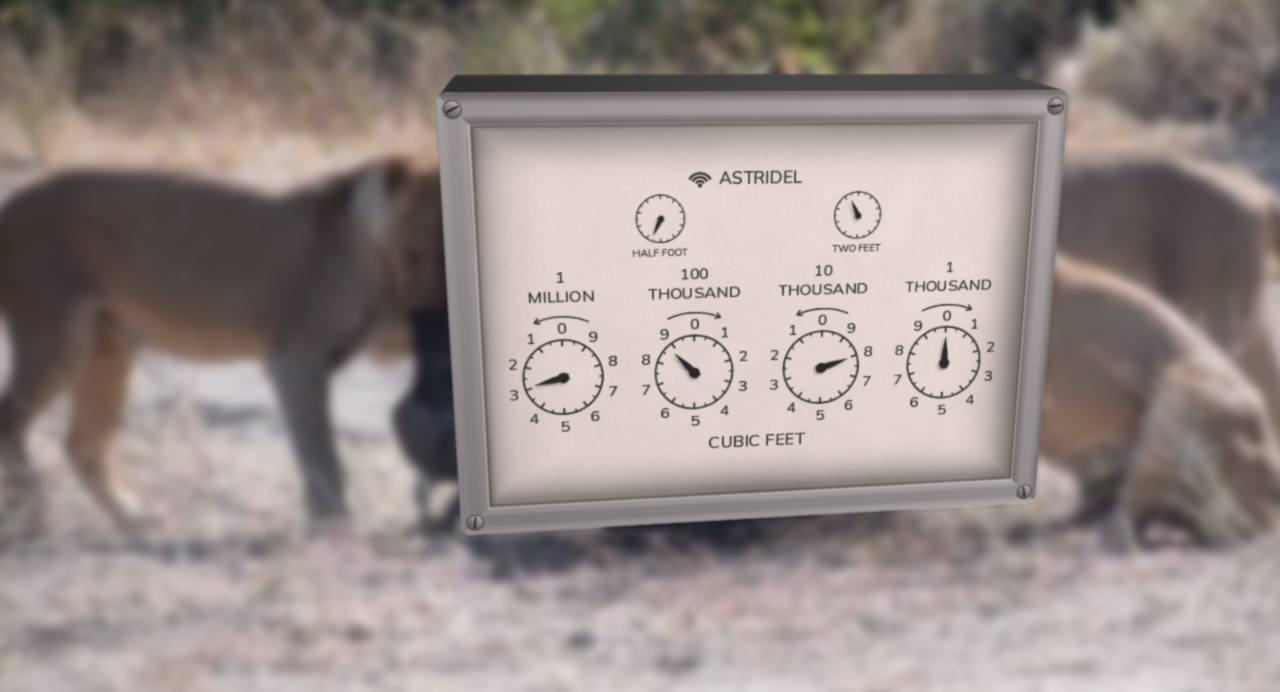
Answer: 288000 ft³
